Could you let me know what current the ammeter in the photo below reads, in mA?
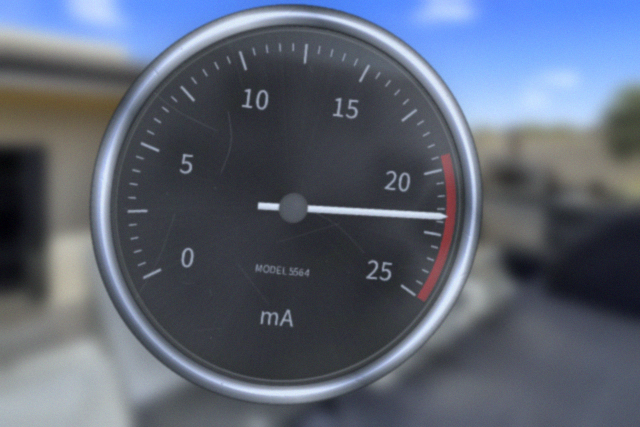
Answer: 21.75 mA
